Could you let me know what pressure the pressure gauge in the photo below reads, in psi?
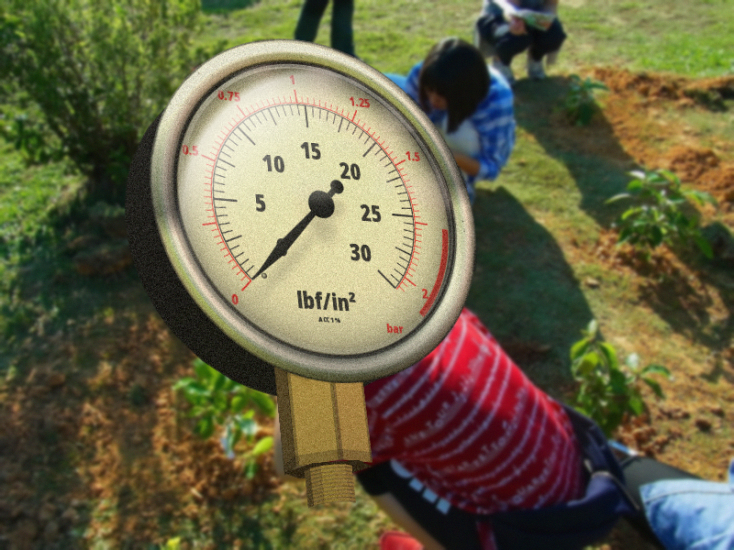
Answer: 0 psi
